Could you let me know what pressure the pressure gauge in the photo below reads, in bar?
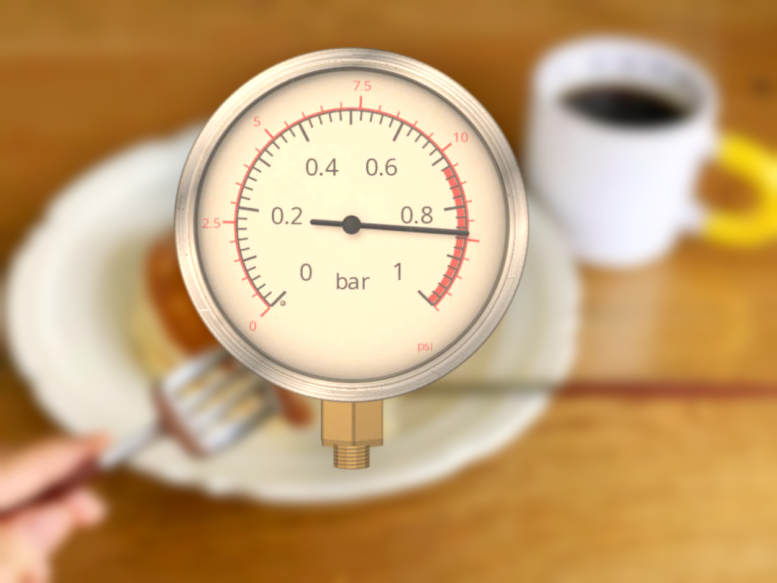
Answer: 0.85 bar
